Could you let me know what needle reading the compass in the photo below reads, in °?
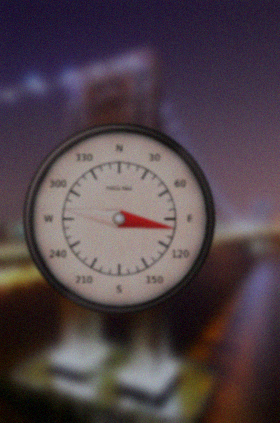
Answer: 100 °
